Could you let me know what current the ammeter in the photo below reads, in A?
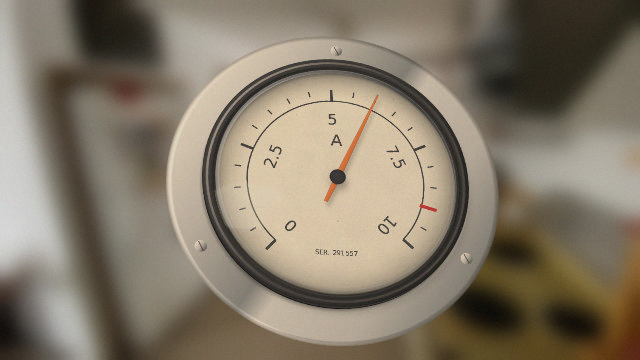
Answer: 6 A
